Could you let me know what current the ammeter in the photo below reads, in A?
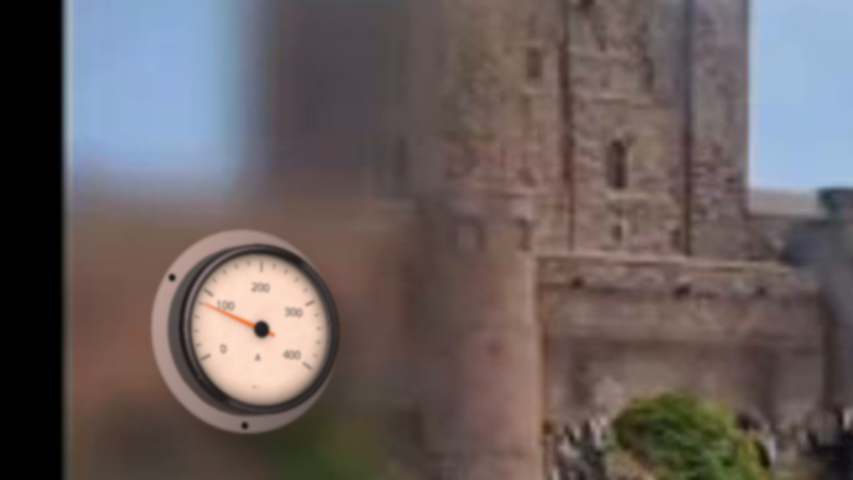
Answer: 80 A
